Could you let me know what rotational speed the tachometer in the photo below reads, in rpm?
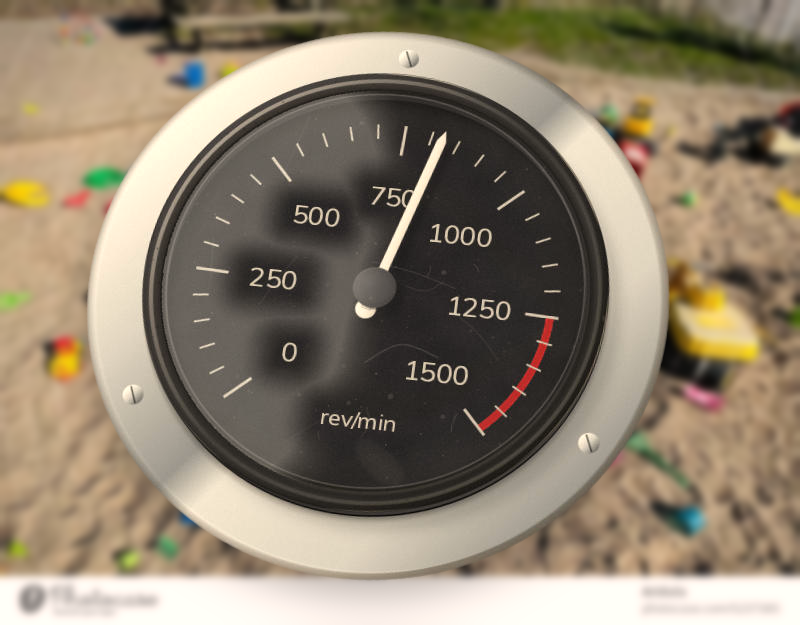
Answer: 825 rpm
